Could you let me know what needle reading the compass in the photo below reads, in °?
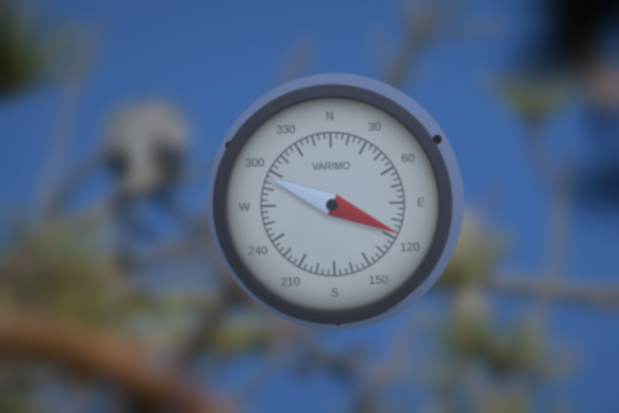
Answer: 115 °
